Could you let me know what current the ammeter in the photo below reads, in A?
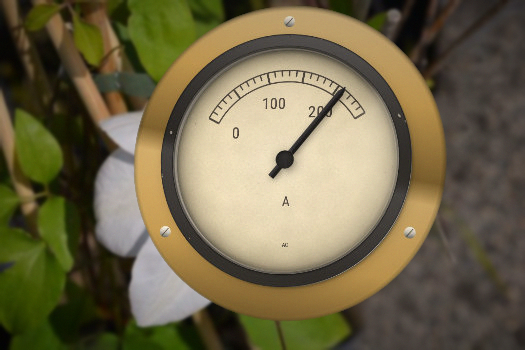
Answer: 210 A
